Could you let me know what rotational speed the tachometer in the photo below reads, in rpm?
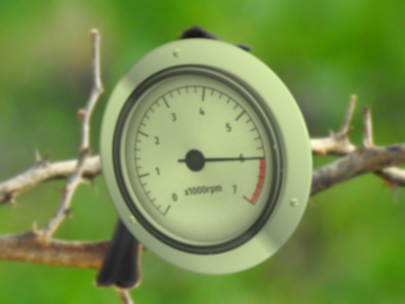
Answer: 6000 rpm
